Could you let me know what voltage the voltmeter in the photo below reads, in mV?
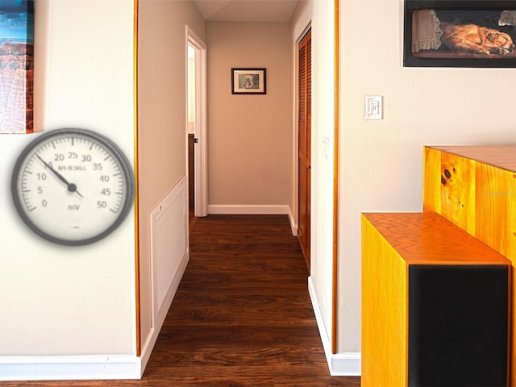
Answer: 15 mV
